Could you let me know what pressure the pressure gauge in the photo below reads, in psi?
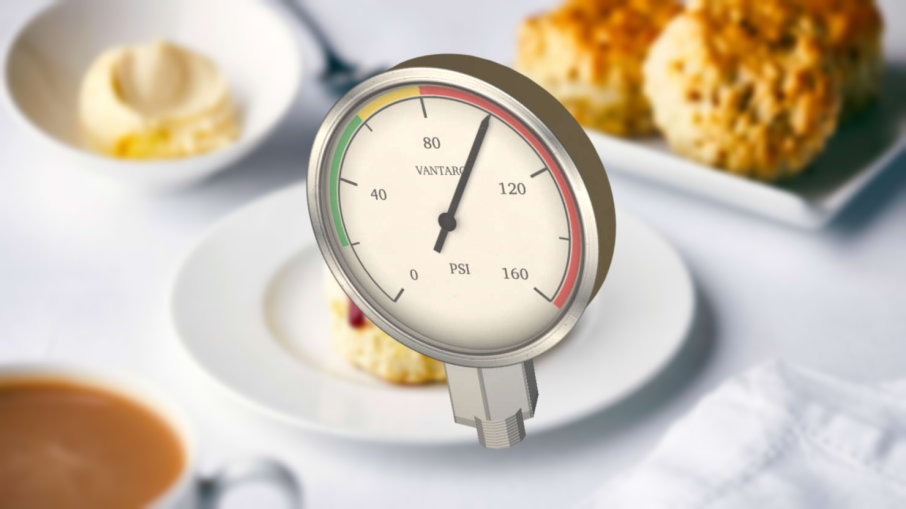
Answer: 100 psi
